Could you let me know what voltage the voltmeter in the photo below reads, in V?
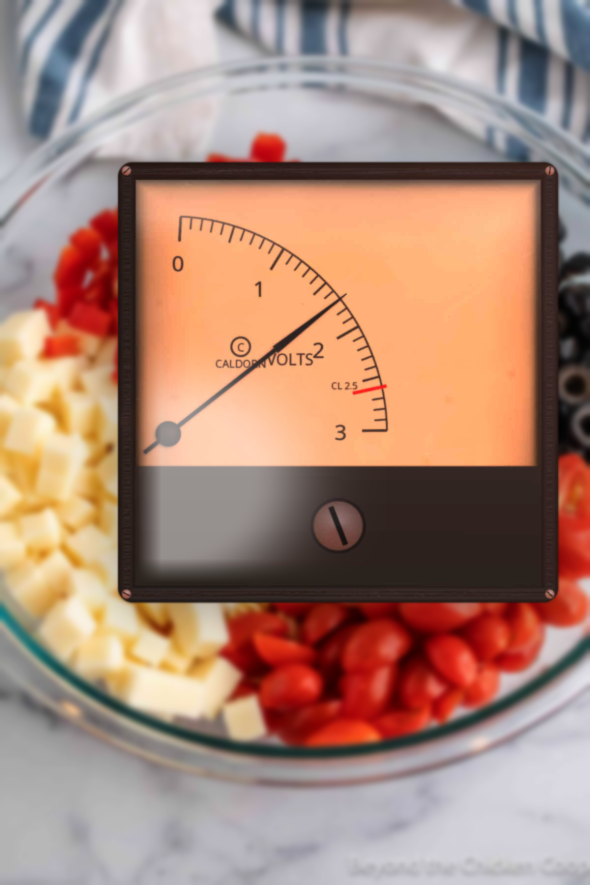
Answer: 1.7 V
